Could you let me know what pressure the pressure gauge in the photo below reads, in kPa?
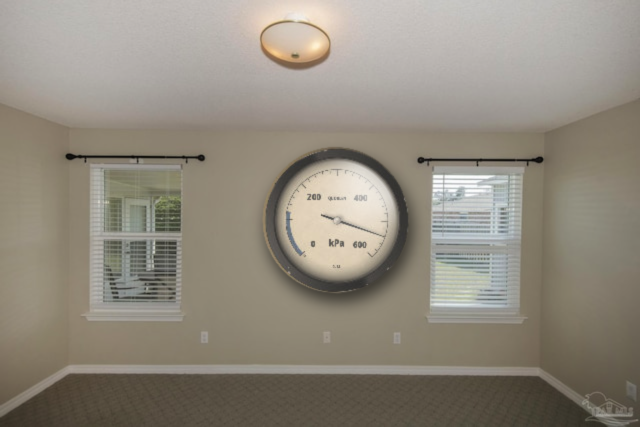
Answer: 540 kPa
